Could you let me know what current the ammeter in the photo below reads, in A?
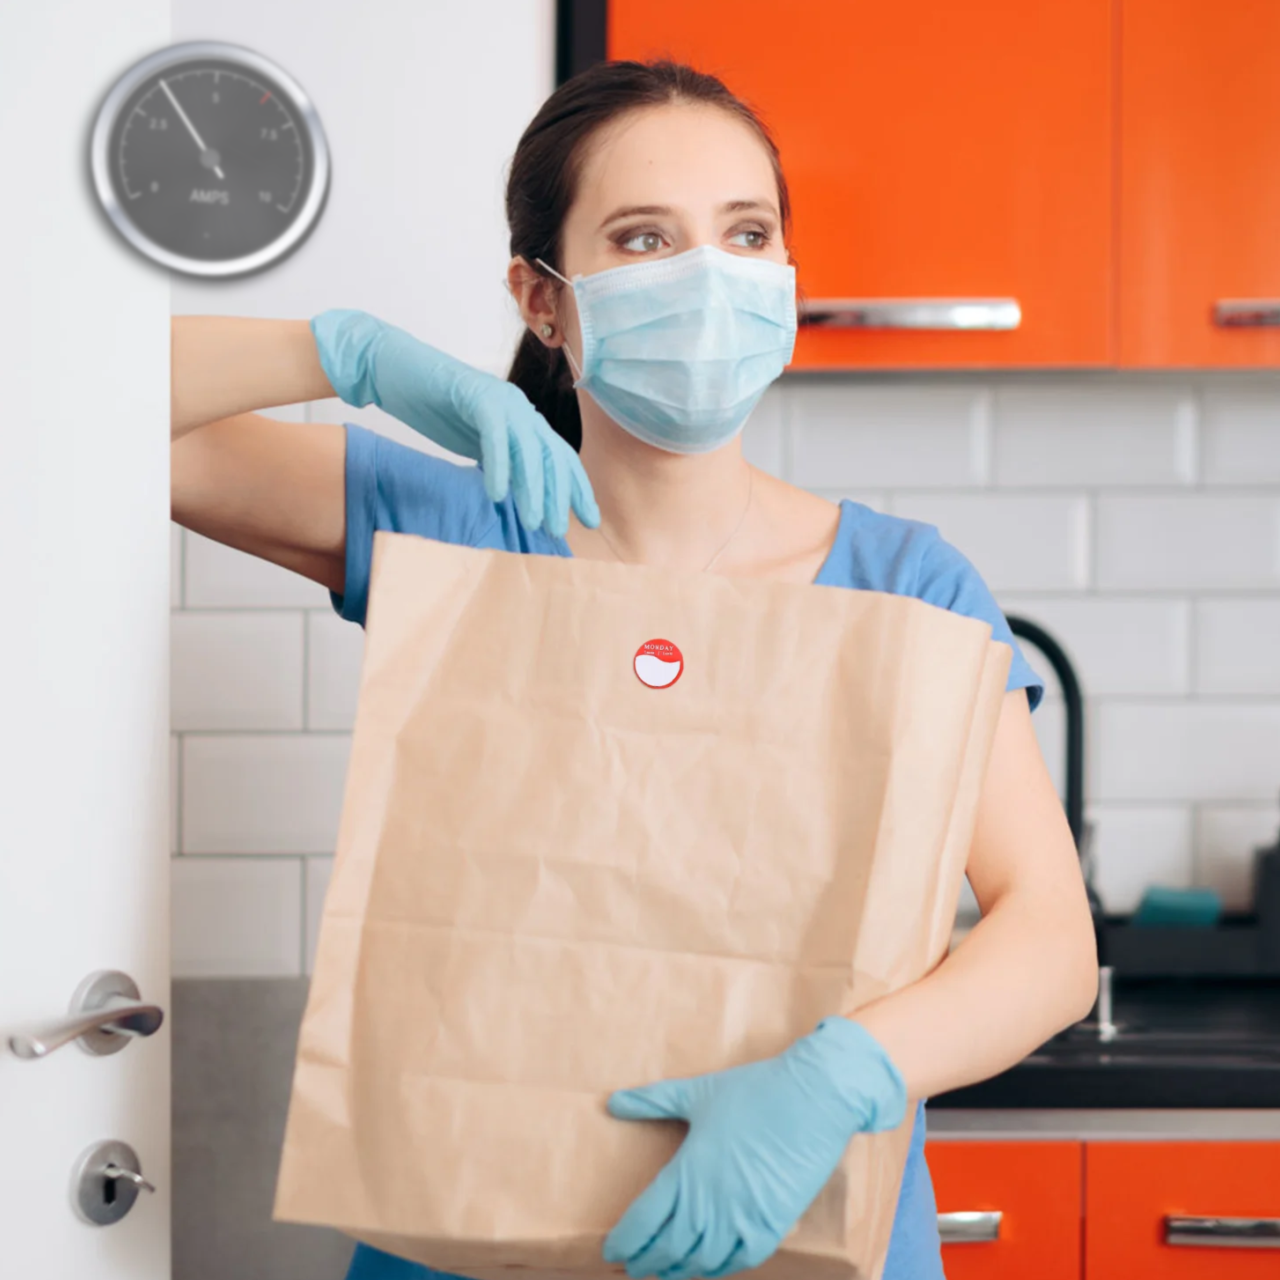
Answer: 3.5 A
